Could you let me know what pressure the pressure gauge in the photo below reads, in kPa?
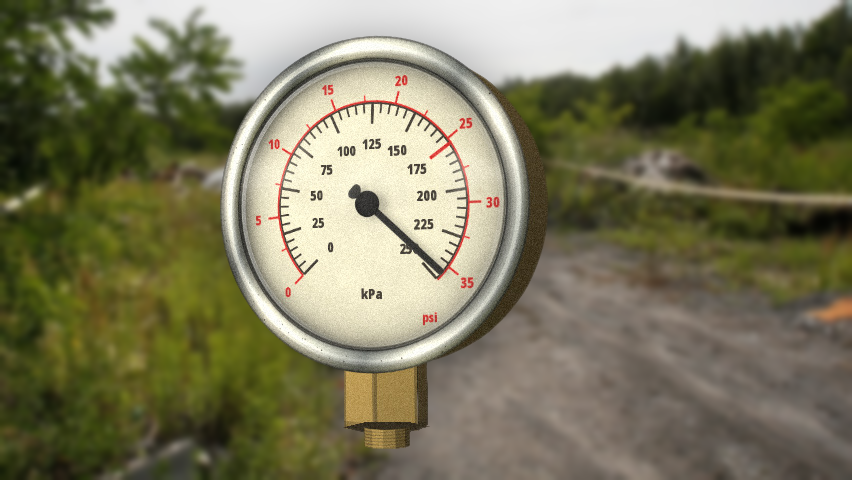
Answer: 245 kPa
